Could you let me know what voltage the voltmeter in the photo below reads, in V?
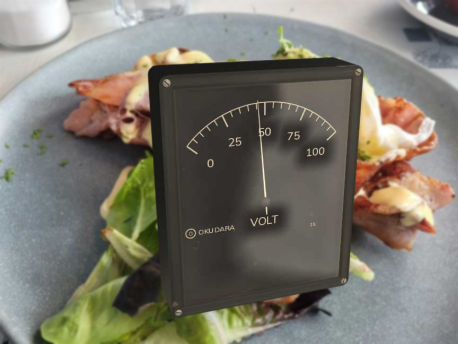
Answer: 45 V
